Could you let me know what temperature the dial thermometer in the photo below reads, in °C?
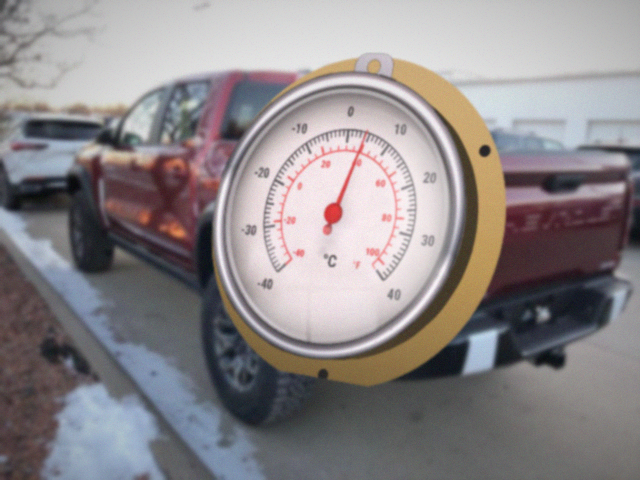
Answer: 5 °C
